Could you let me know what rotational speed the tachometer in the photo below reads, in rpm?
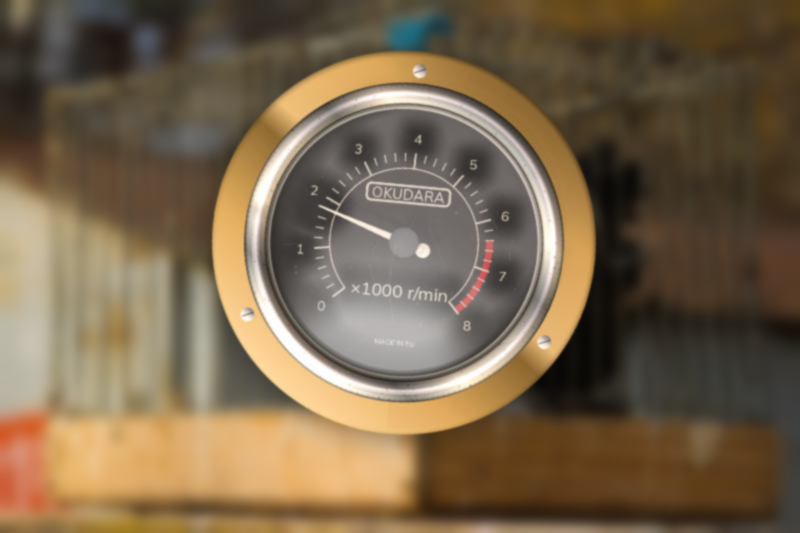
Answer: 1800 rpm
